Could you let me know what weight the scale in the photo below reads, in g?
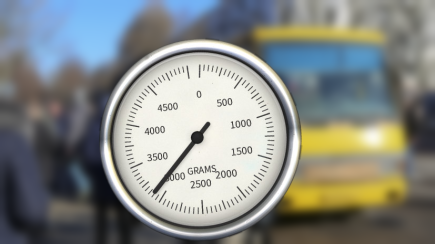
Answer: 3100 g
